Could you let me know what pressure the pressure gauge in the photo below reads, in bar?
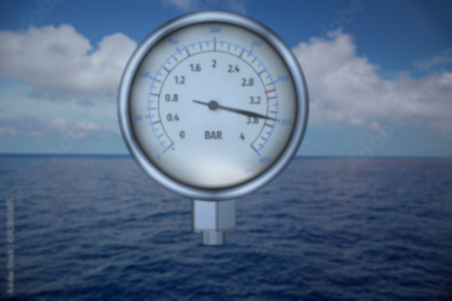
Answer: 3.5 bar
